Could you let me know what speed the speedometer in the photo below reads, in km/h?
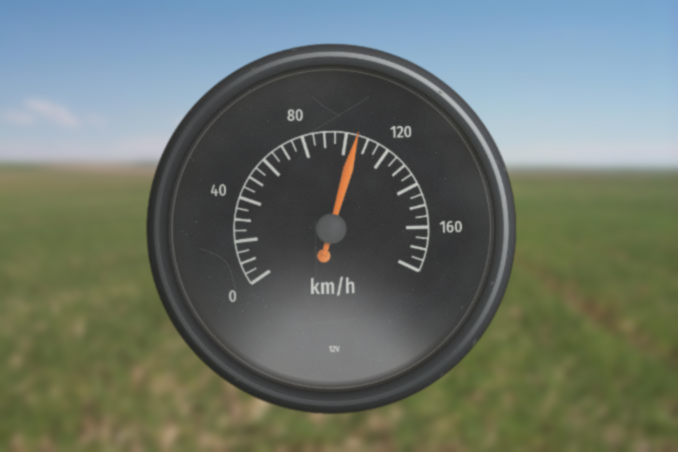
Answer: 105 km/h
